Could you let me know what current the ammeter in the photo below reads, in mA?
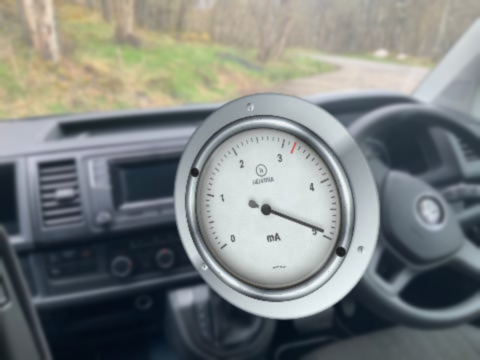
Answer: 4.9 mA
